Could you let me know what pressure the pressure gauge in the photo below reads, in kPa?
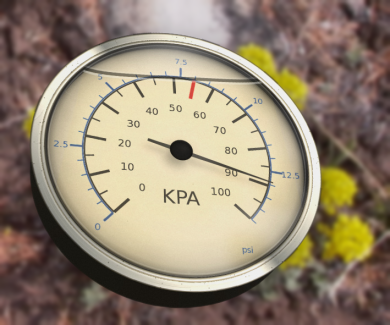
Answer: 90 kPa
